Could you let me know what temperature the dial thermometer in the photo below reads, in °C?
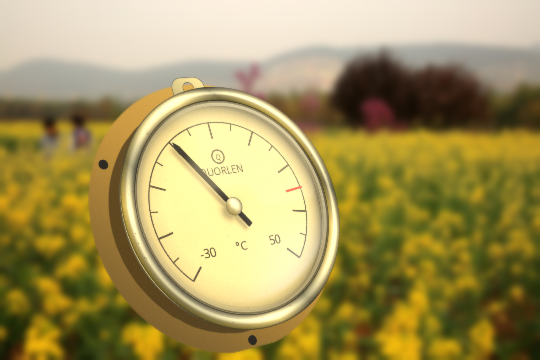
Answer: 0 °C
